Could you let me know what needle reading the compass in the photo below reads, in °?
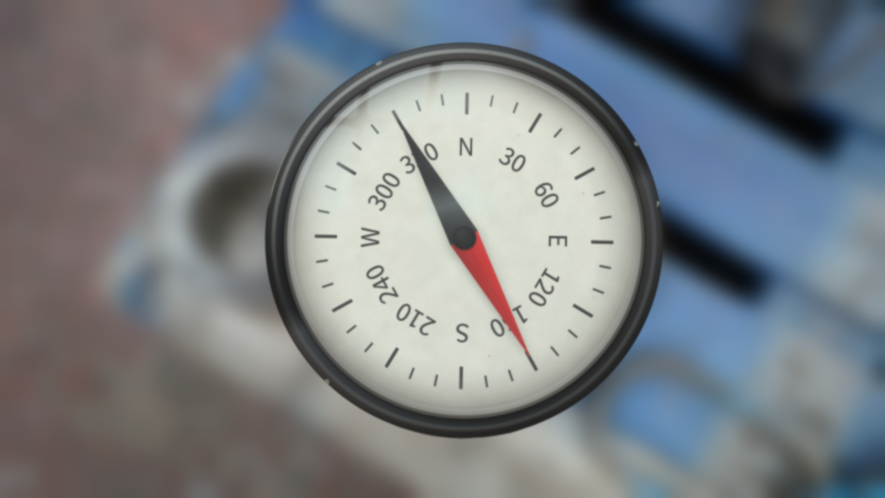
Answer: 150 °
